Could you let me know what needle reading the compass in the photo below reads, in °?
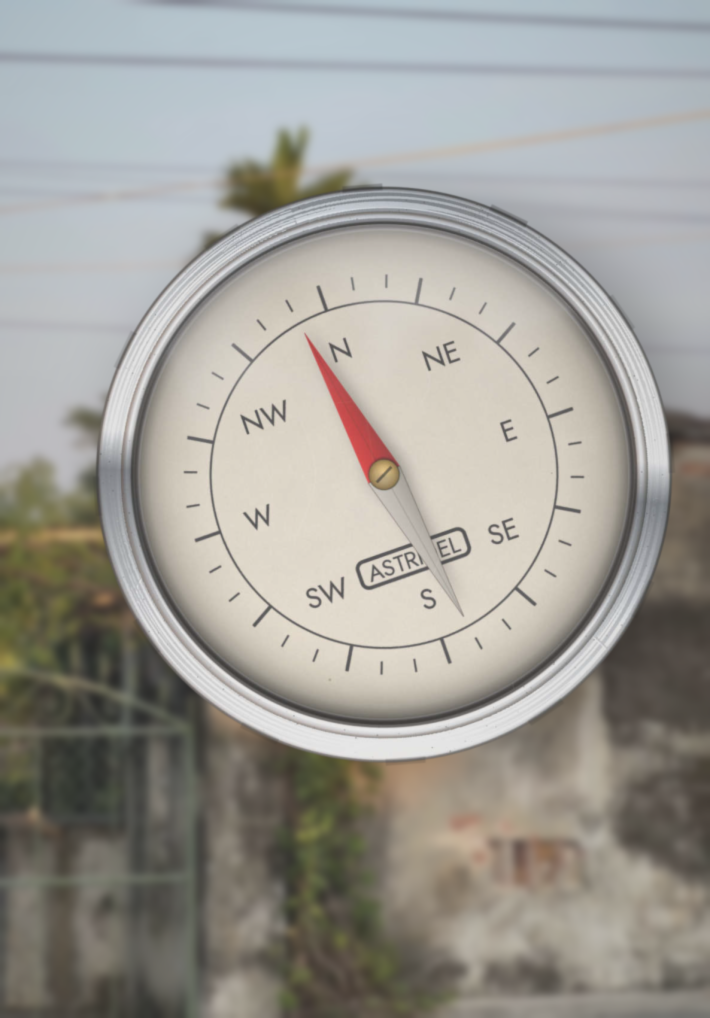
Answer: 350 °
